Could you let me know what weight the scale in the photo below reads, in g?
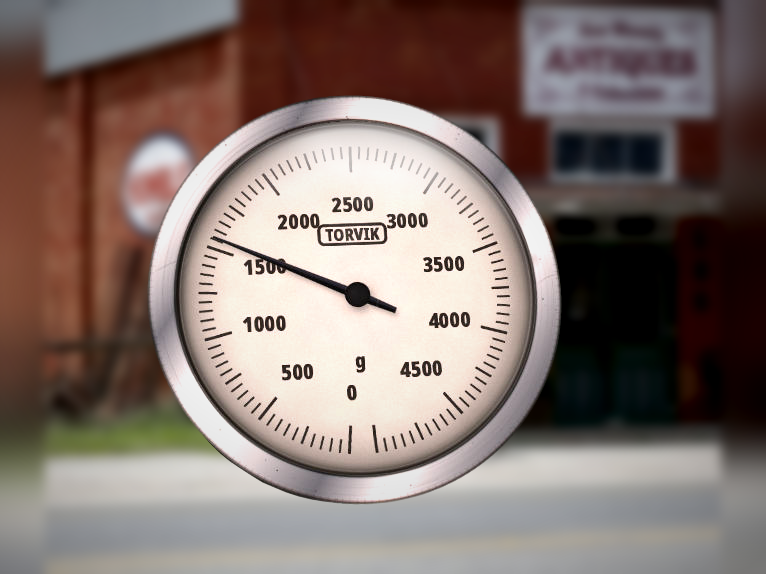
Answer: 1550 g
